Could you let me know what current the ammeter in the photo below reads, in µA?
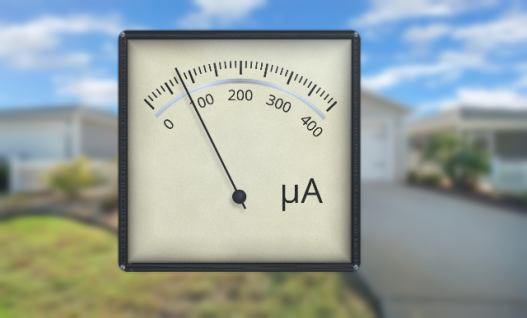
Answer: 80 µA
